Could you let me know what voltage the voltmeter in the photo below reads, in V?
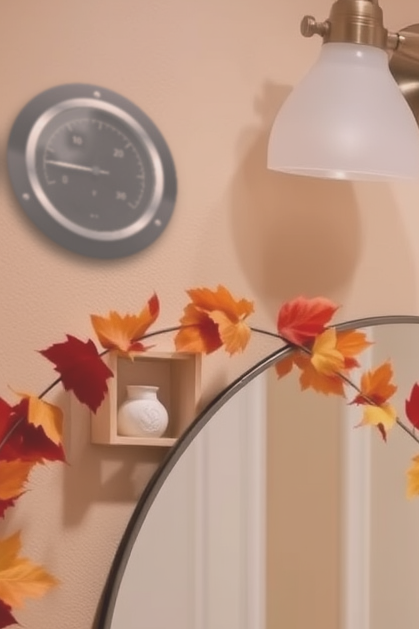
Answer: 3 V
